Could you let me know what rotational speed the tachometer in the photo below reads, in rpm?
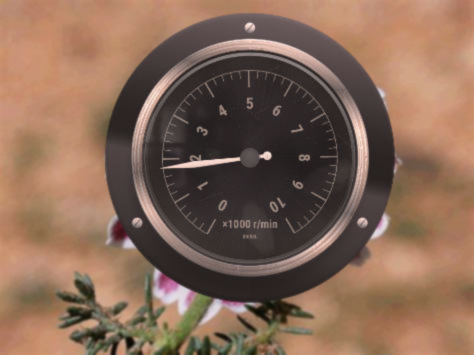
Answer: 1800 rpm
